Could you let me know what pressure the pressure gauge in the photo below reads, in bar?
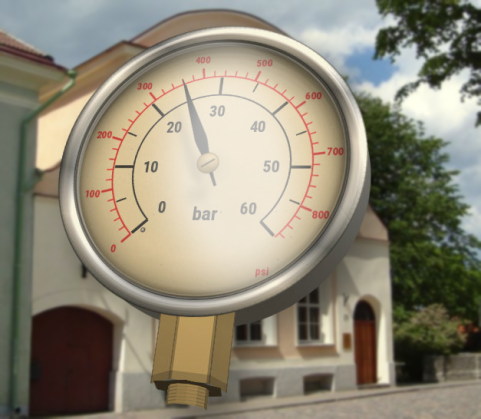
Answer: 25 bar
